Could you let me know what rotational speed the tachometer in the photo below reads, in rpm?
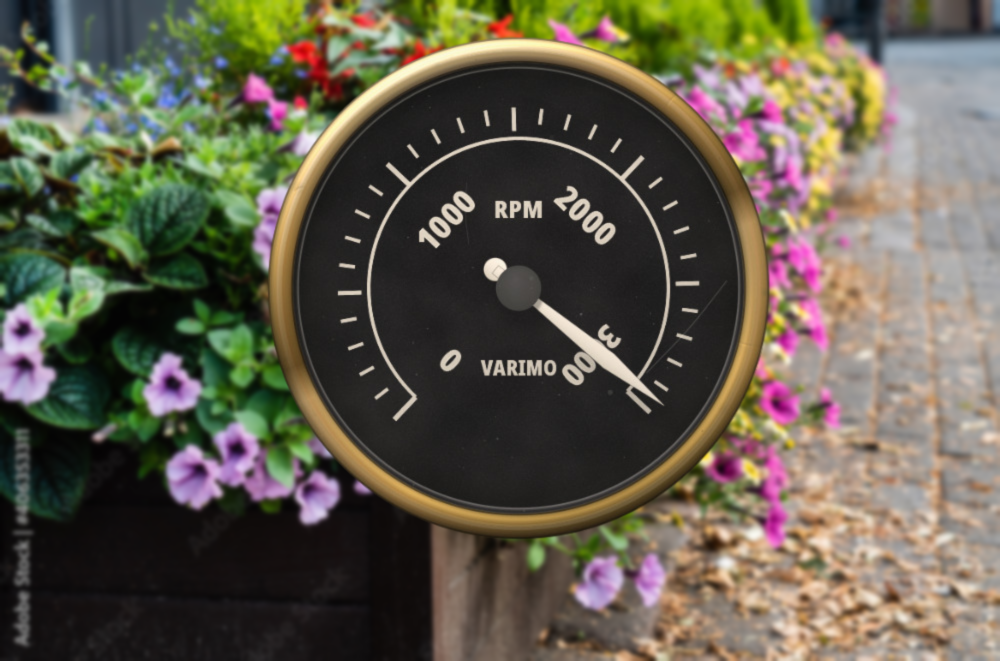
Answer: 2950 rpm
